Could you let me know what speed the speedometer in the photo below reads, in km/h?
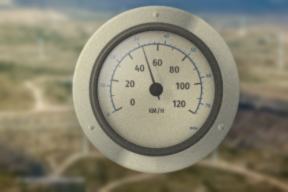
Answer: 50 km/h
